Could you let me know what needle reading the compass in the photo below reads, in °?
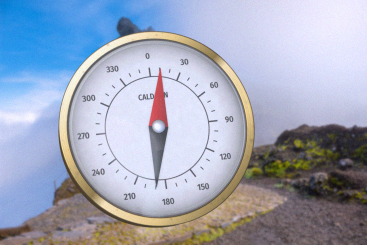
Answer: 10 °
